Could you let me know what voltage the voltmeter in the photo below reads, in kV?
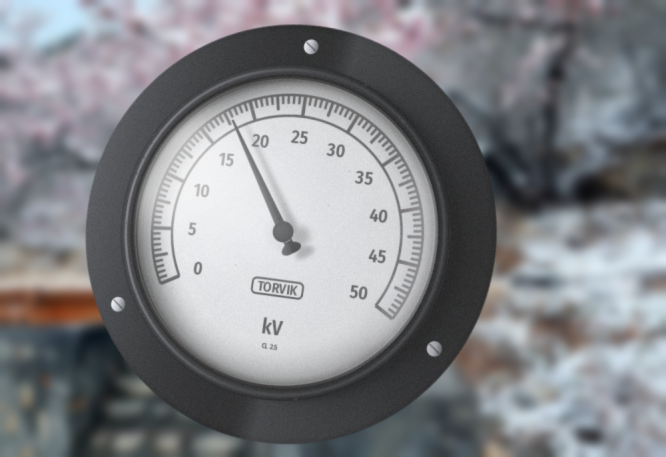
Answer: 18 kV
